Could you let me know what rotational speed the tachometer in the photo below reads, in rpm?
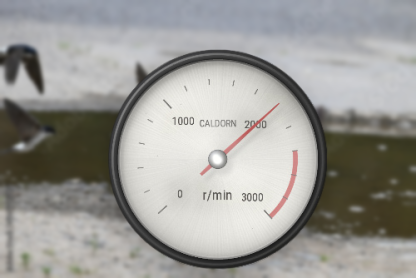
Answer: 2000 rpm
